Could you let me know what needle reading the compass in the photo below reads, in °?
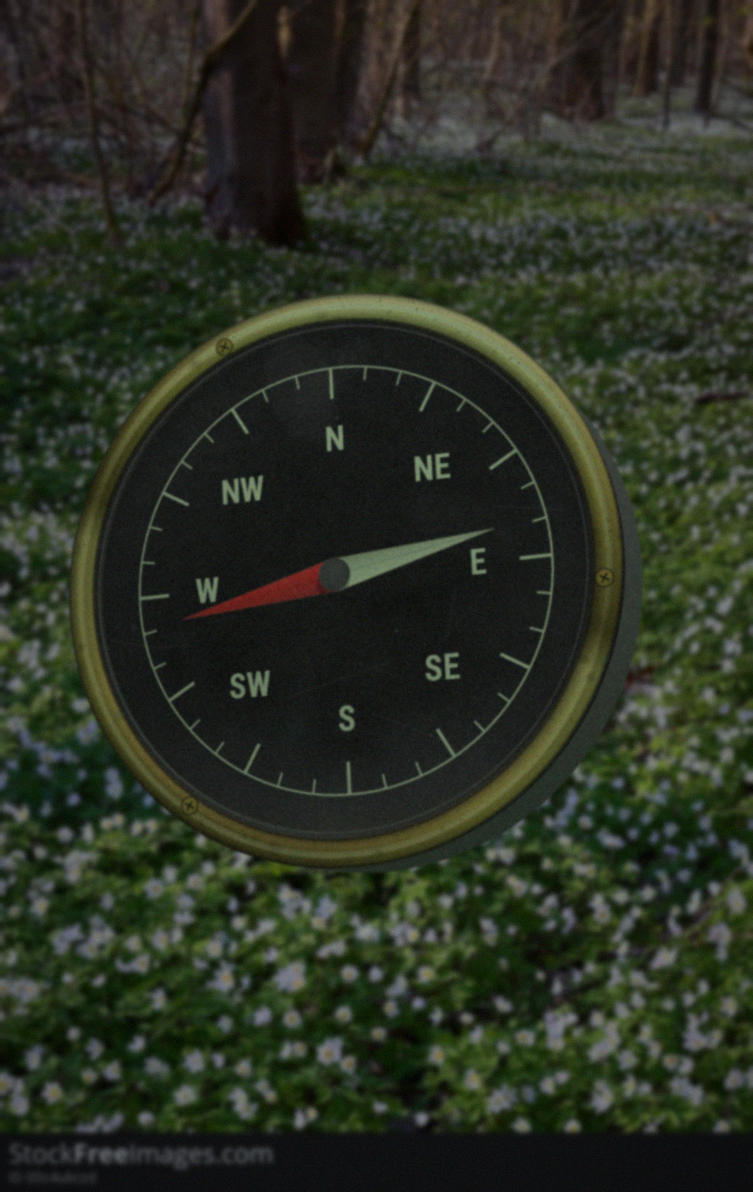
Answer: 260 °
